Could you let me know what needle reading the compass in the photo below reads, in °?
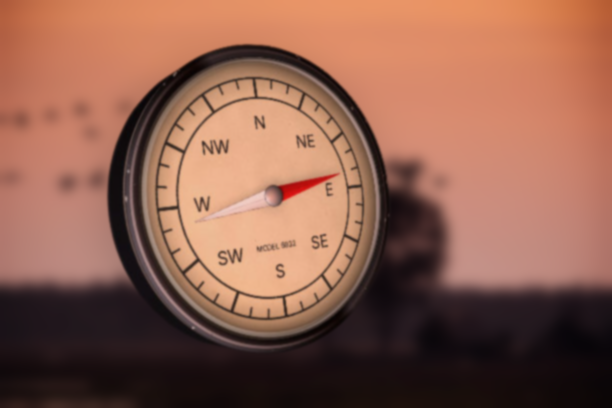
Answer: 80 °
